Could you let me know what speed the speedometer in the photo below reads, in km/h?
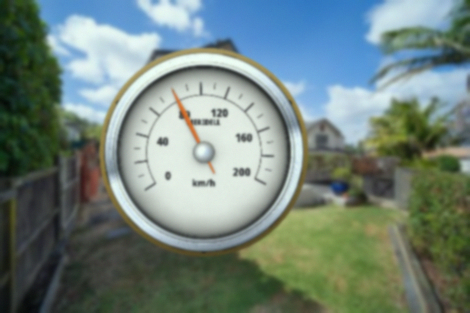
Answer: 80 km/h
